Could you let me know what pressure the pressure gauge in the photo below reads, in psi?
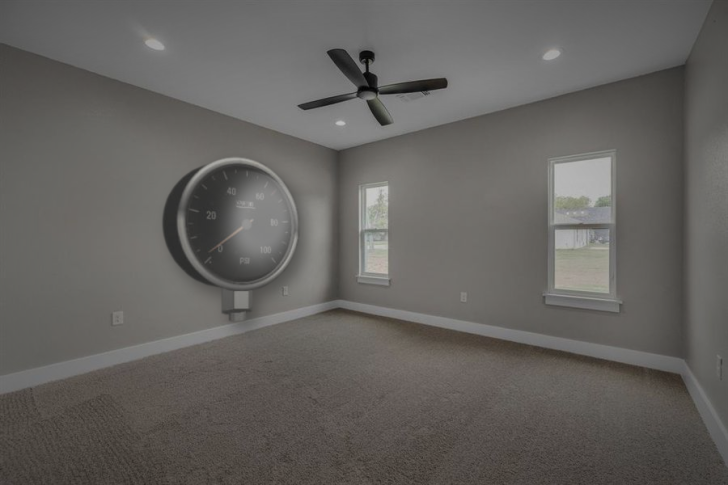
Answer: 2.5 psi
